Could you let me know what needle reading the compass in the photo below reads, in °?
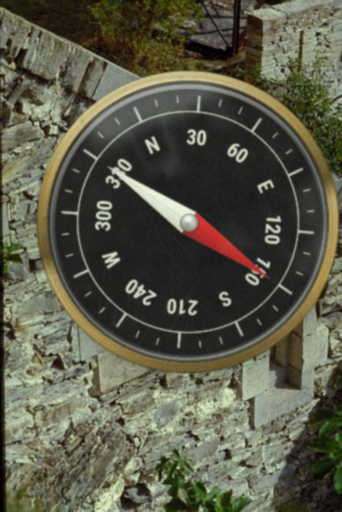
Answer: 150 °
